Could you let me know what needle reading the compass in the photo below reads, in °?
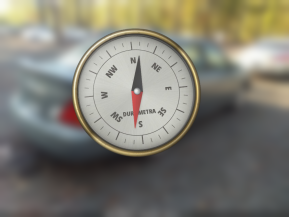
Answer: 190 °
